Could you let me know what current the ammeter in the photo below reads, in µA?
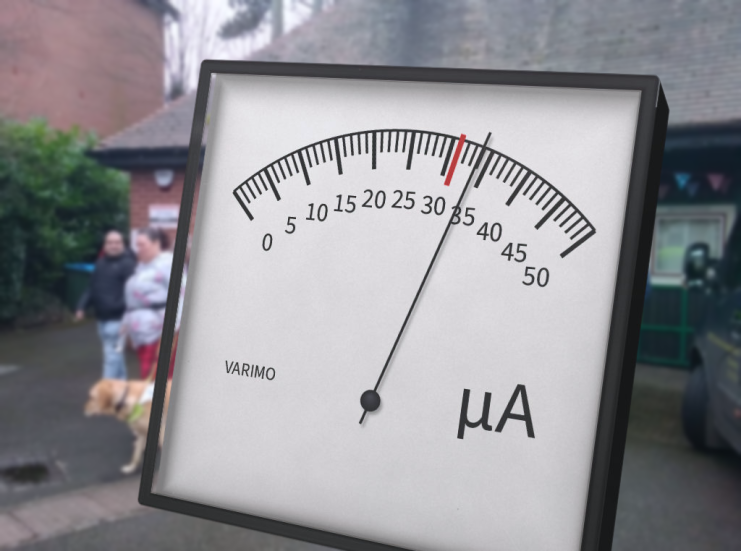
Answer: 34 µA
